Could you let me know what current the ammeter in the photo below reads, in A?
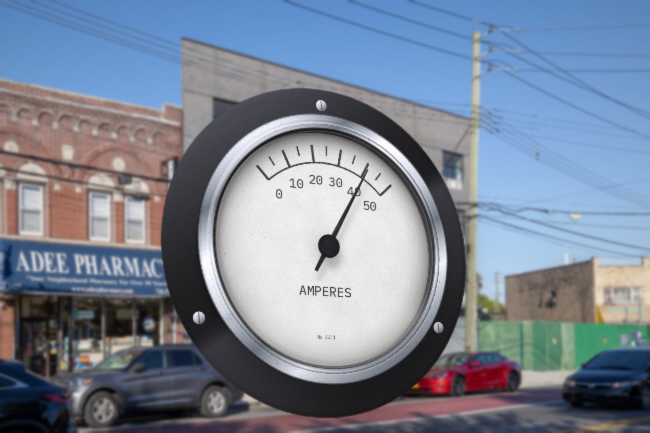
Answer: 40 A
